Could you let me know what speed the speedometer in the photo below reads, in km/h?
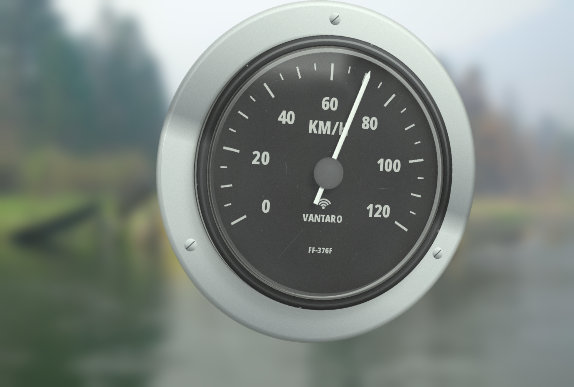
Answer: 70 km/h
